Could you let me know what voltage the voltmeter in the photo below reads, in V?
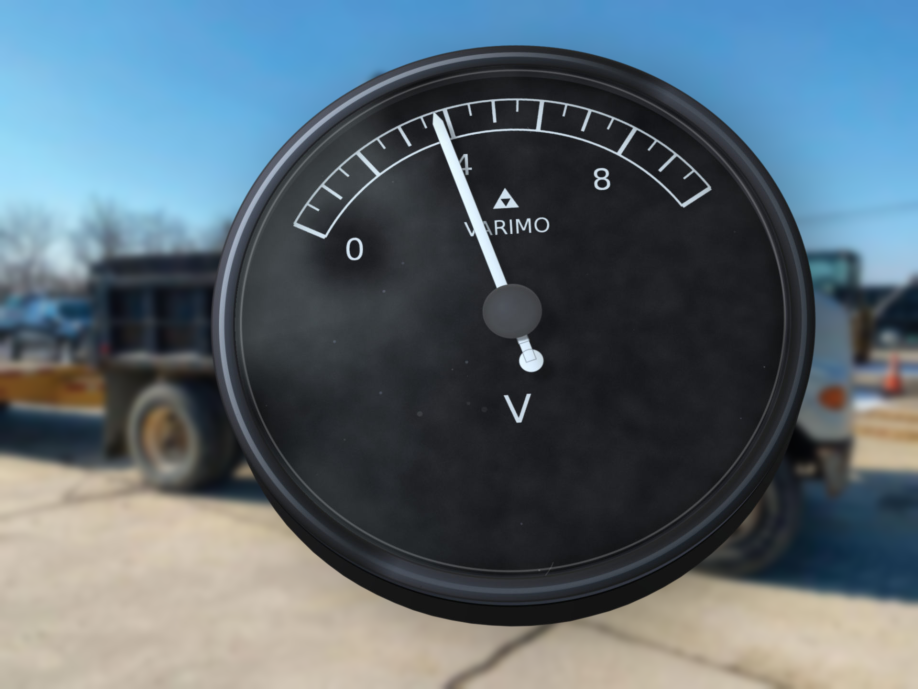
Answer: 3.75 V
